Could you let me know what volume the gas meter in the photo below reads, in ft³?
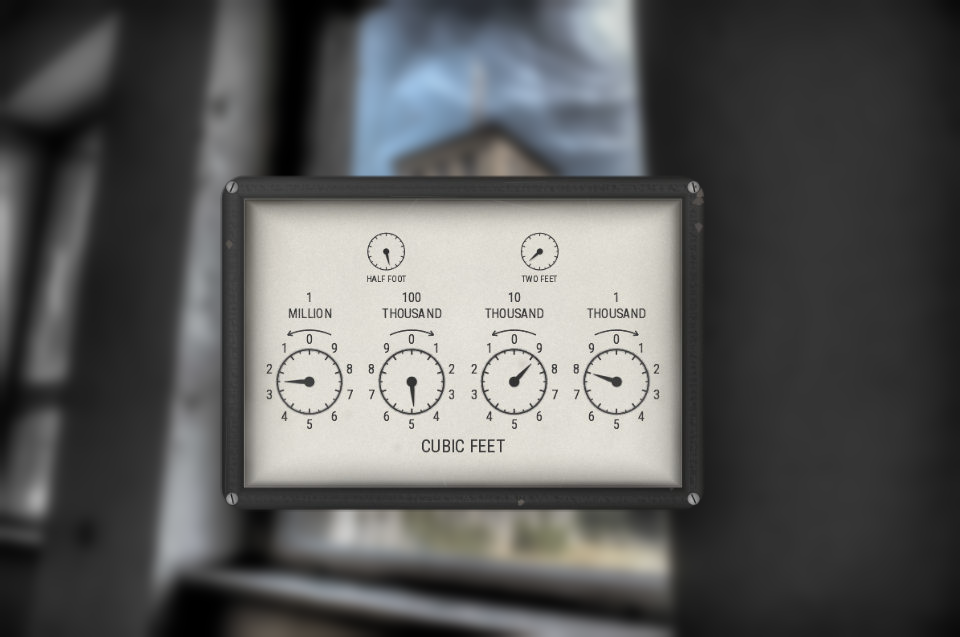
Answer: 248800 ft³
